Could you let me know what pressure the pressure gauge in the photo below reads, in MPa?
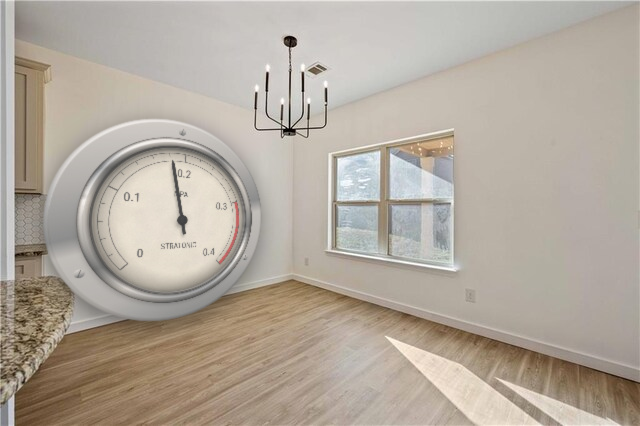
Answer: 0.18 MPa
